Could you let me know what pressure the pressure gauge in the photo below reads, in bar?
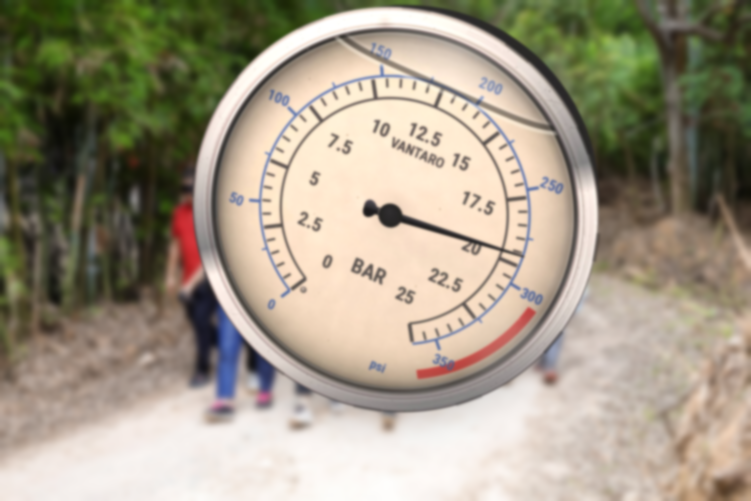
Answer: 19.5 bar
